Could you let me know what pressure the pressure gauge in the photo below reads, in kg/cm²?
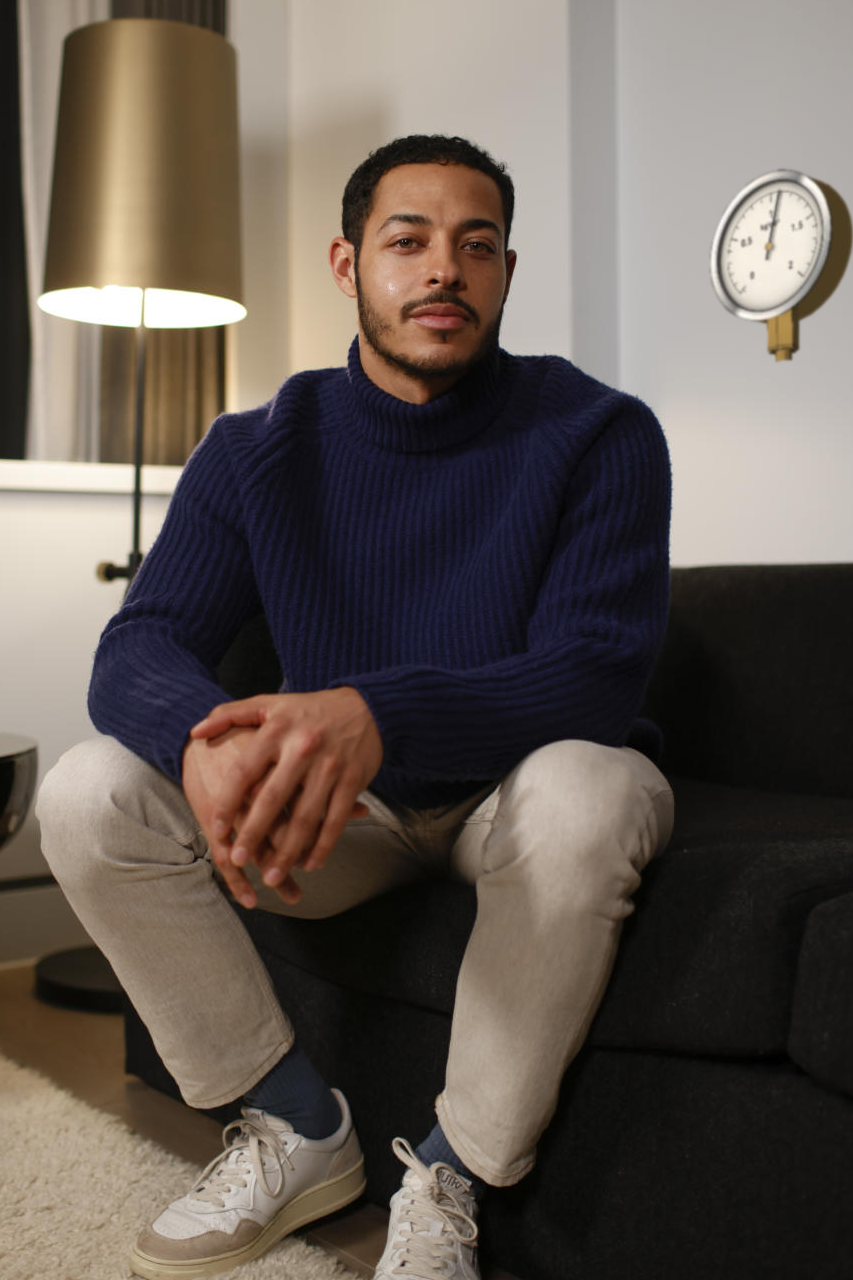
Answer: 1.1 kg/cm²
